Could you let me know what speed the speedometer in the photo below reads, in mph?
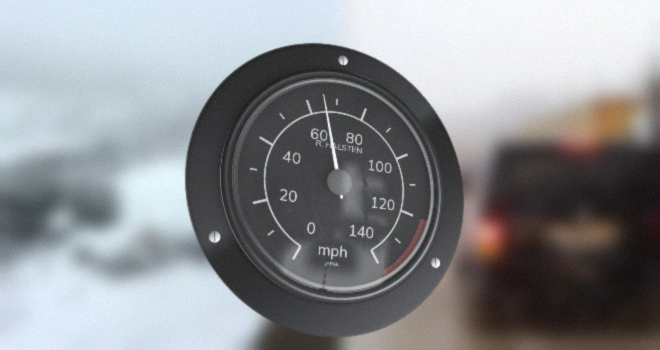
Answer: 65 mph
